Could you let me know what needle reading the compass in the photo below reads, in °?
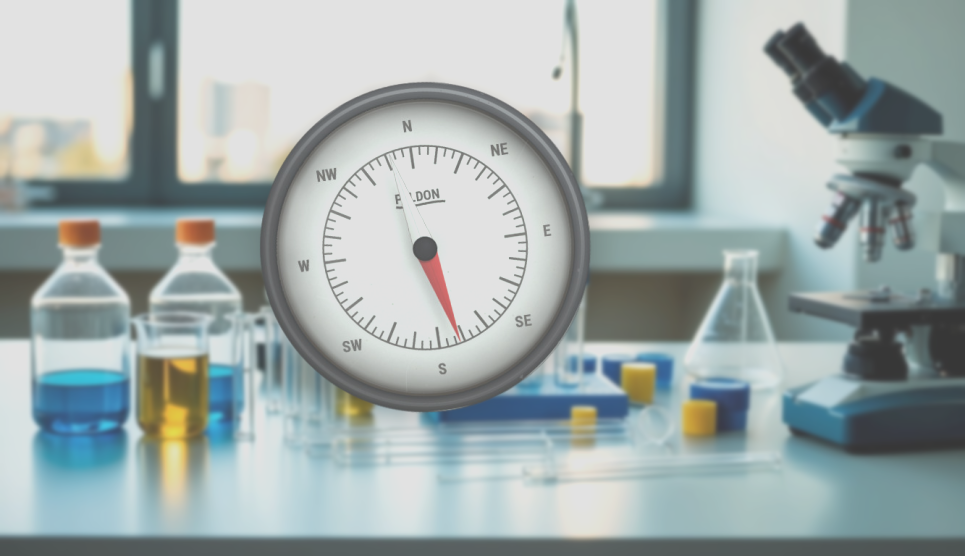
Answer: 167.5 °
